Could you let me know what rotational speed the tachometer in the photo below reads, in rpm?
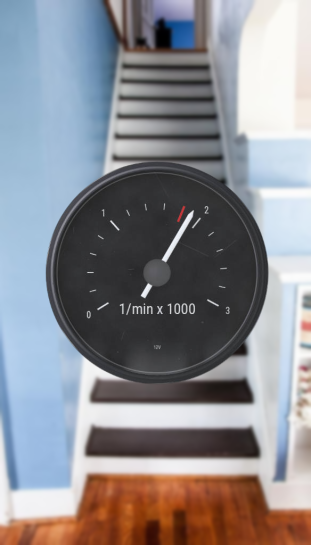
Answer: 1900 rpm
